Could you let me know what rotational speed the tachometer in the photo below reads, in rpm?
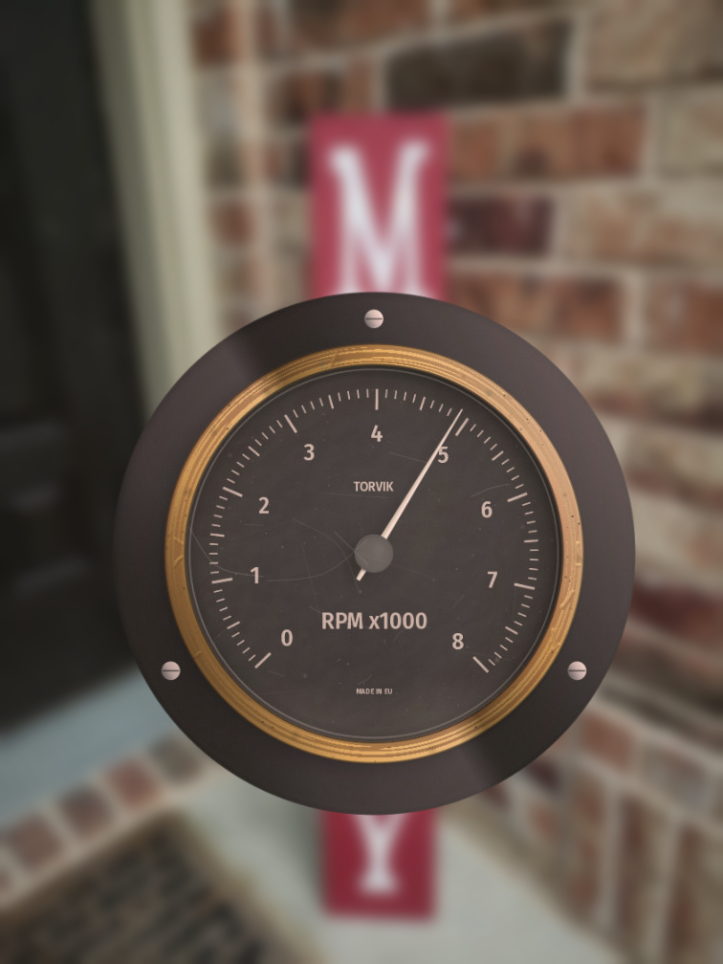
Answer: 4900 rpm
